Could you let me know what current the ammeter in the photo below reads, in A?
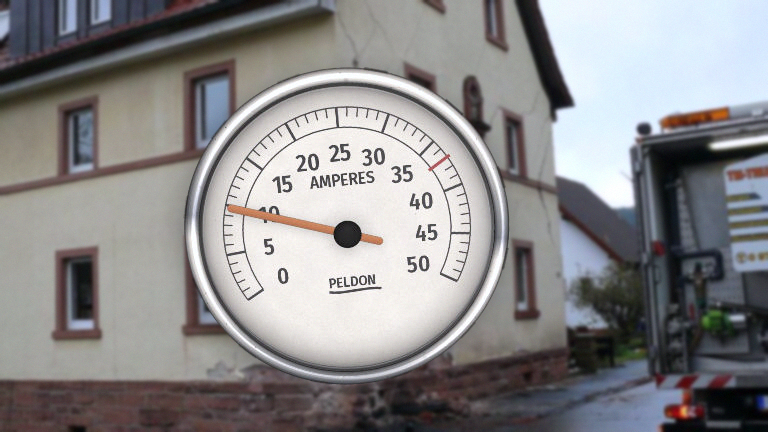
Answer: 10 A
